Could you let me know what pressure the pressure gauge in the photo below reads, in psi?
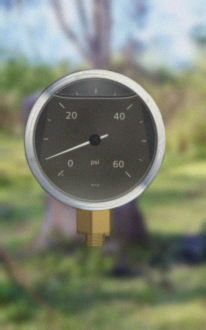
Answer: 5 psi
